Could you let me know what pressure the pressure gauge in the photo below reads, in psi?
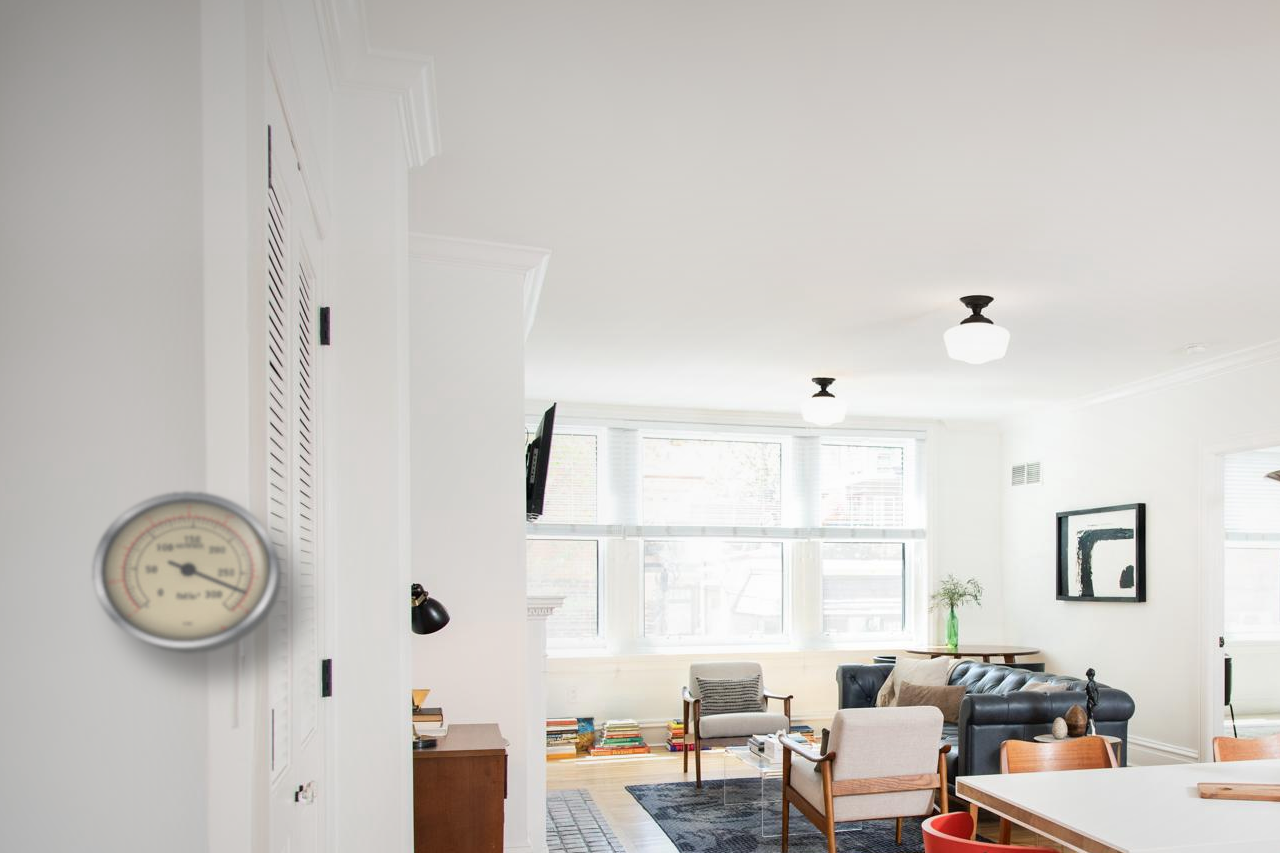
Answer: 275 psi
